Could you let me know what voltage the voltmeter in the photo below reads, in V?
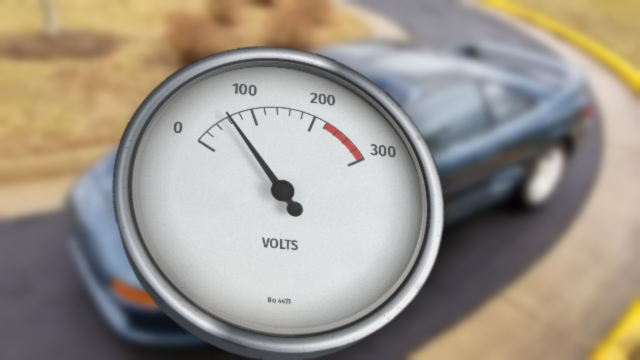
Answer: 60 V
